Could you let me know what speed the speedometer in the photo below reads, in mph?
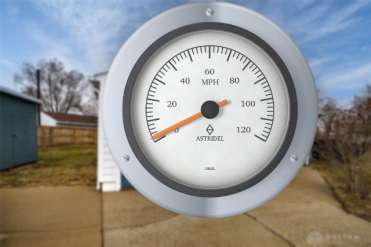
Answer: 2 mph
